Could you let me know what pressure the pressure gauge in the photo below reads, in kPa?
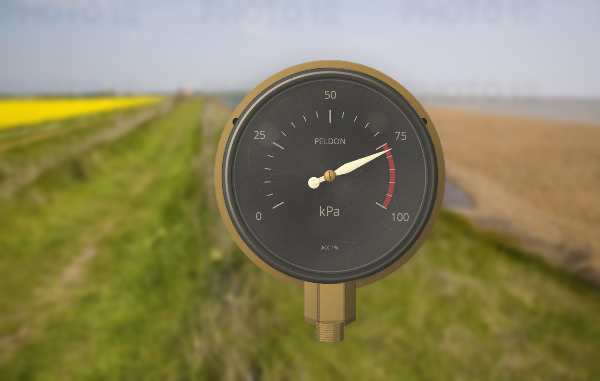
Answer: 77.5 kPa
